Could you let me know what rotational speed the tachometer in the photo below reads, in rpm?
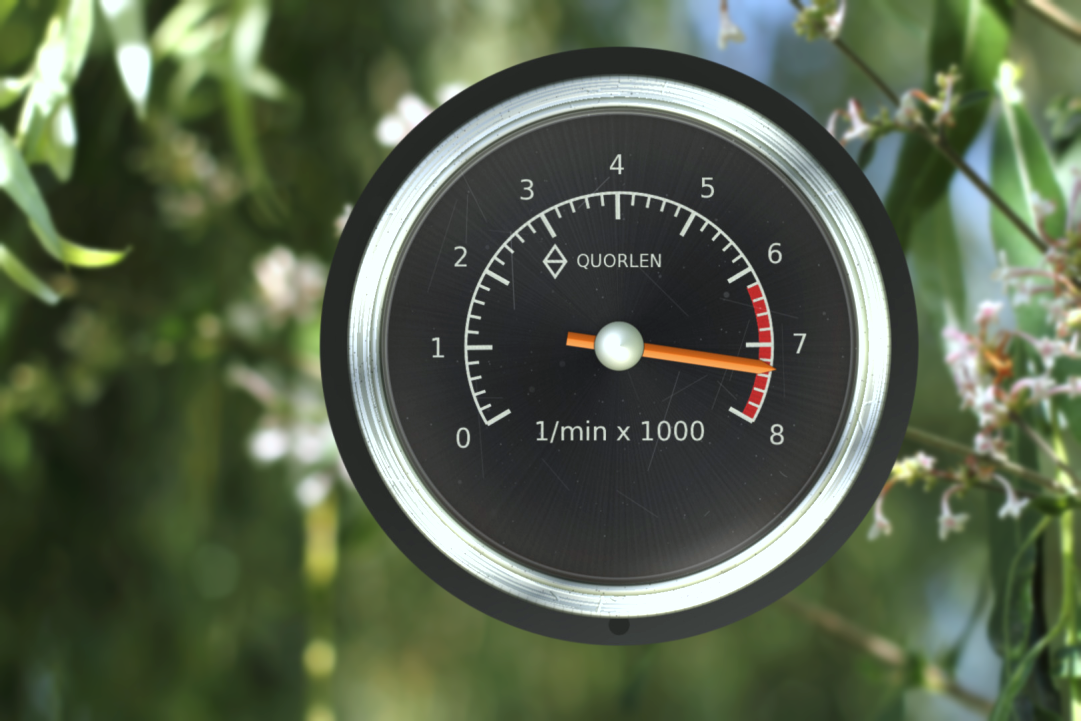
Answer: 7300 rpm
